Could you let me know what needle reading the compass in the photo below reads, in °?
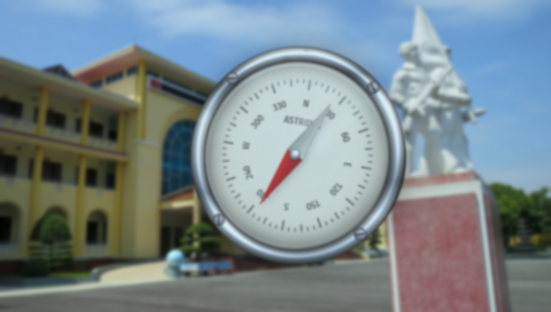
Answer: 205 °
